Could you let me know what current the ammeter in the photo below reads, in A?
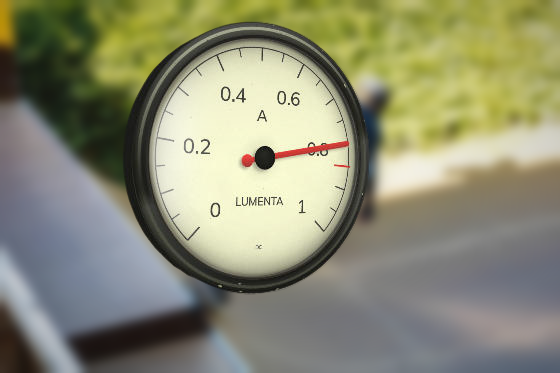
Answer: 0.8 A
